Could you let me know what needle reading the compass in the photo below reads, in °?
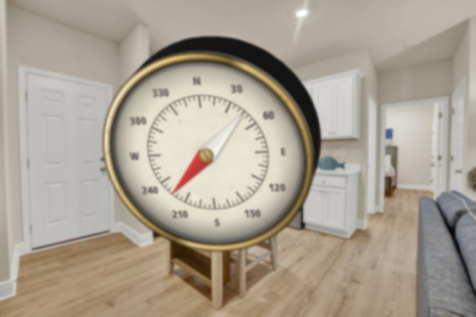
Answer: 225 °
